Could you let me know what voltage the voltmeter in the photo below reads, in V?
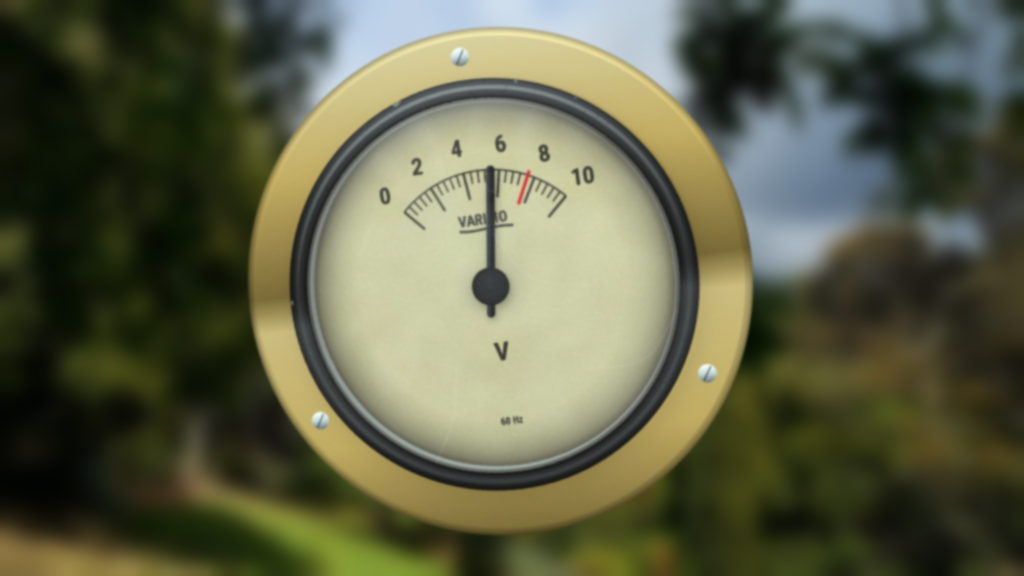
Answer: 5.6 V
